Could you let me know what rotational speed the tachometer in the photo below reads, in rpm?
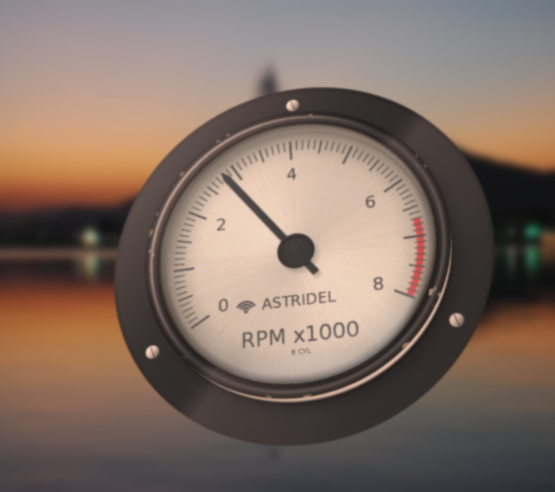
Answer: 2800 rpm
